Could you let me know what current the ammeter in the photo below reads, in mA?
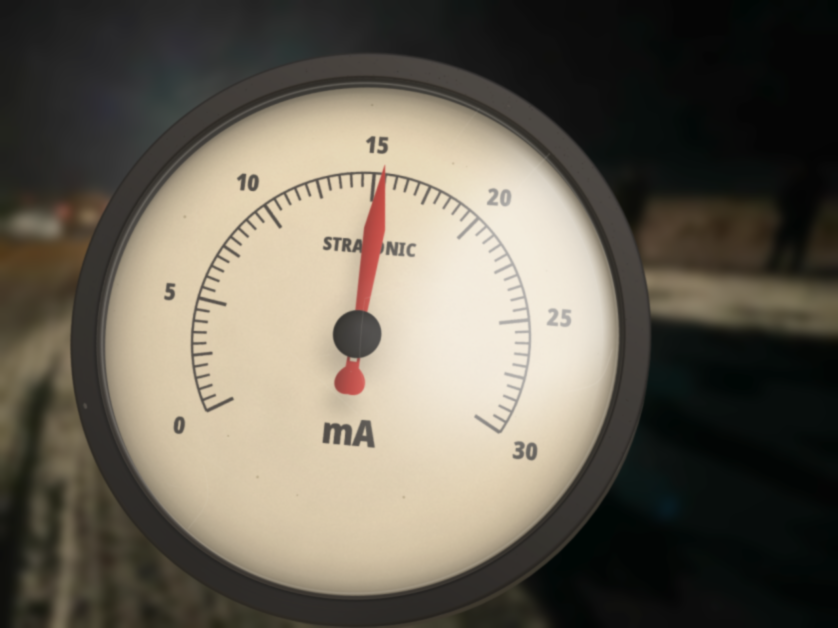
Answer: 15.5 mA
